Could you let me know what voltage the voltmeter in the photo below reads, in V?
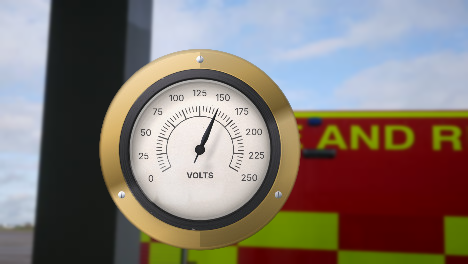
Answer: 150 V
